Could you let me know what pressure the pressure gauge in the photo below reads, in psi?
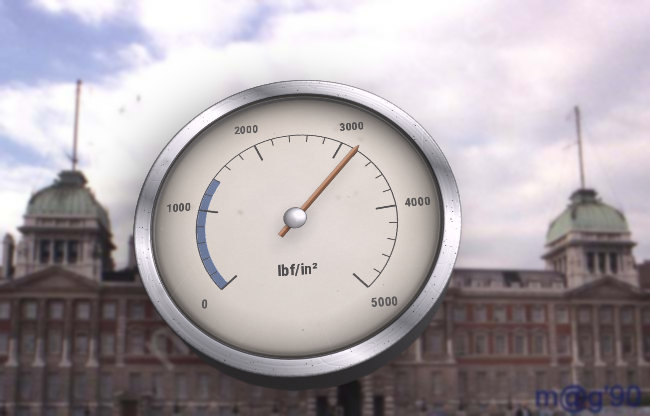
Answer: 3200 psi
